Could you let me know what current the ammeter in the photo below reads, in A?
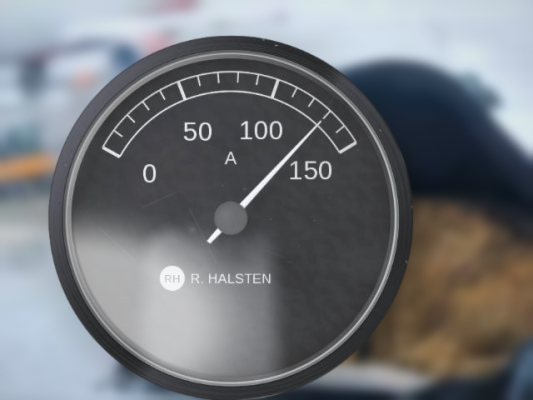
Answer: 130 A
